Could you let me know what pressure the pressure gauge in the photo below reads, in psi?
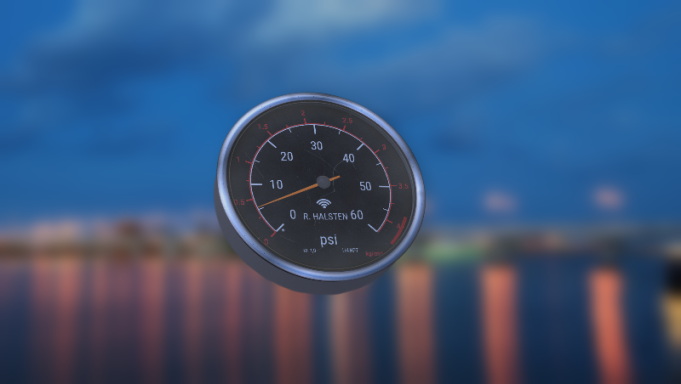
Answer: 5 psi
